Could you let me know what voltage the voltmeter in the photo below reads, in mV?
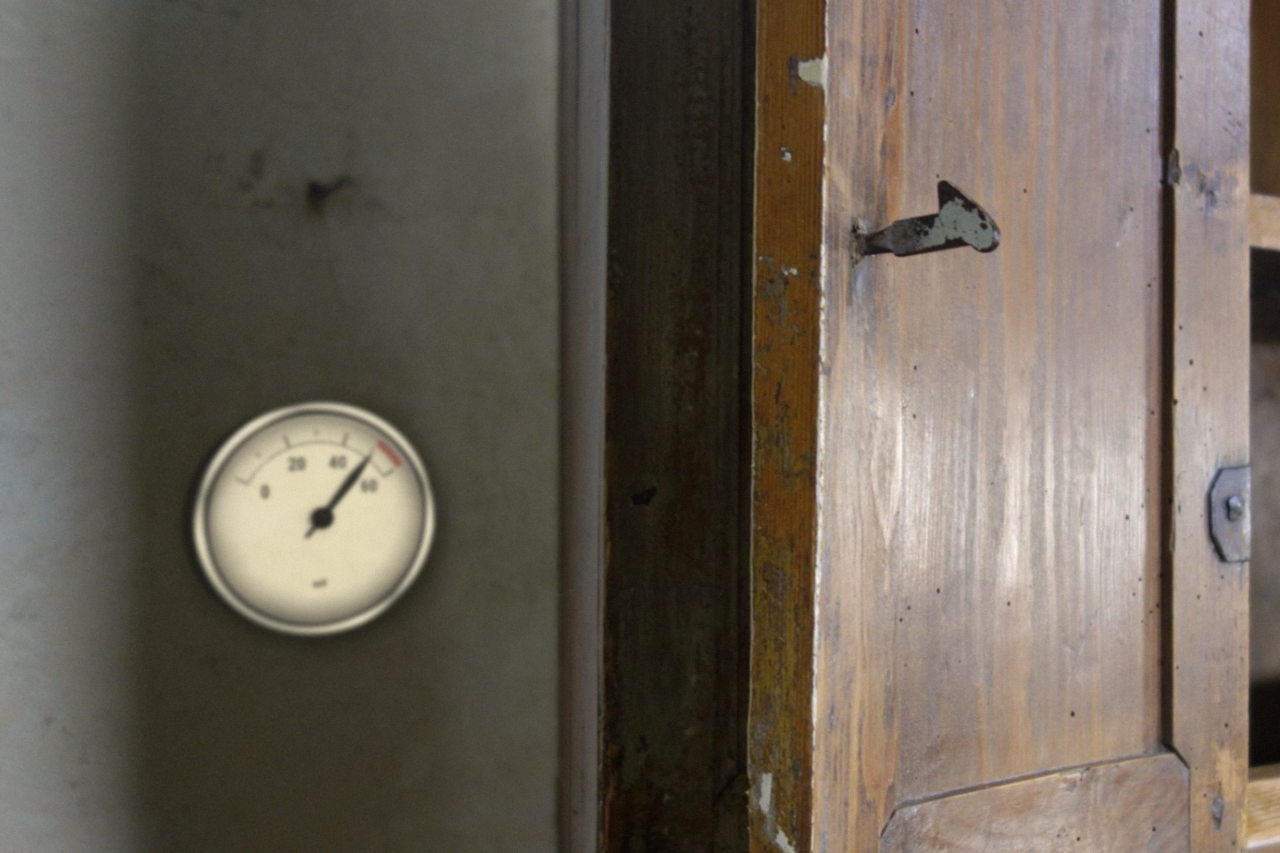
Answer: 50 mV
